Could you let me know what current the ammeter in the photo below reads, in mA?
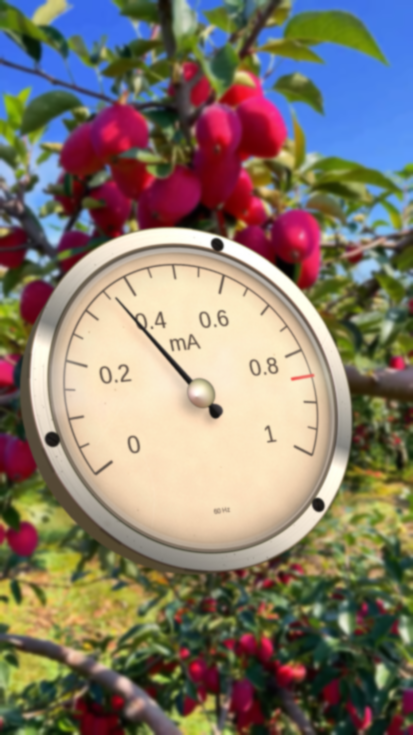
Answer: 0.35 mA
